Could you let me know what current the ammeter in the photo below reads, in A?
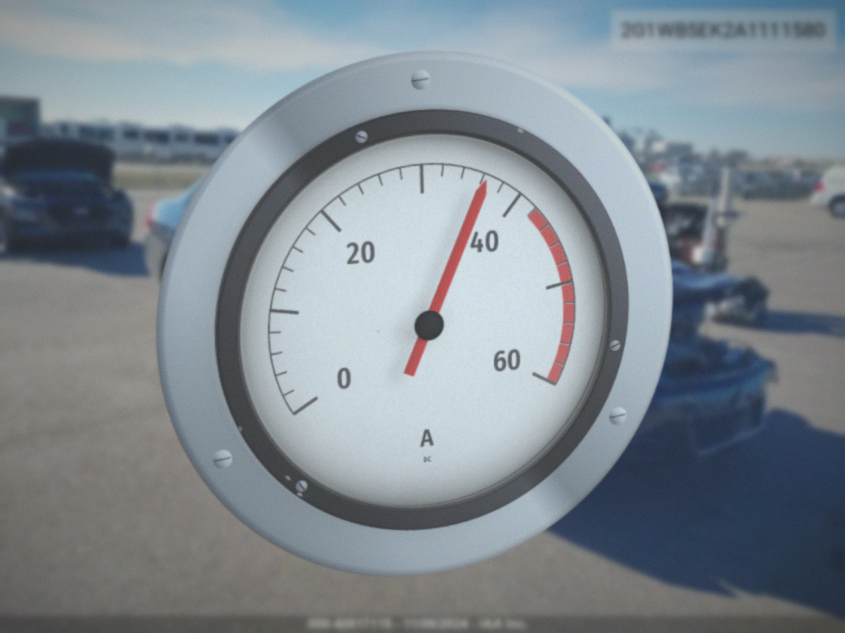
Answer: 36 A
